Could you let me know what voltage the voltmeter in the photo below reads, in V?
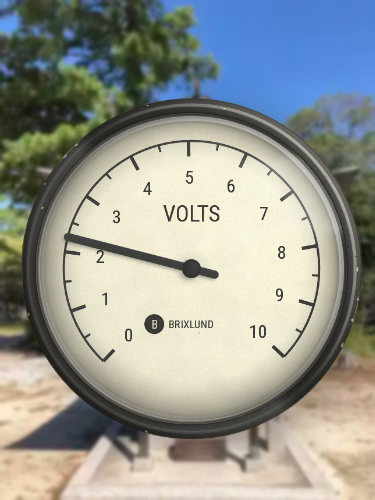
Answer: 2.25 V
